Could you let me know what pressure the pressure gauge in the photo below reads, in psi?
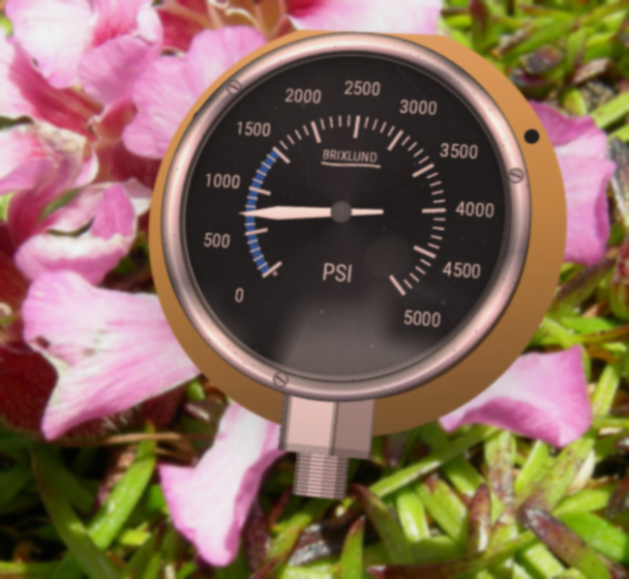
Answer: 700 psi
